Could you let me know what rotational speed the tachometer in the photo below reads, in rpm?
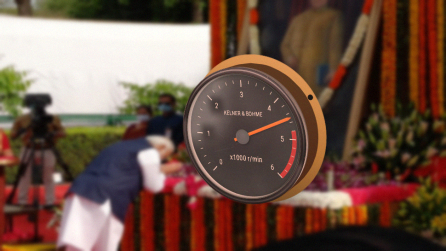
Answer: 4500 rpm
